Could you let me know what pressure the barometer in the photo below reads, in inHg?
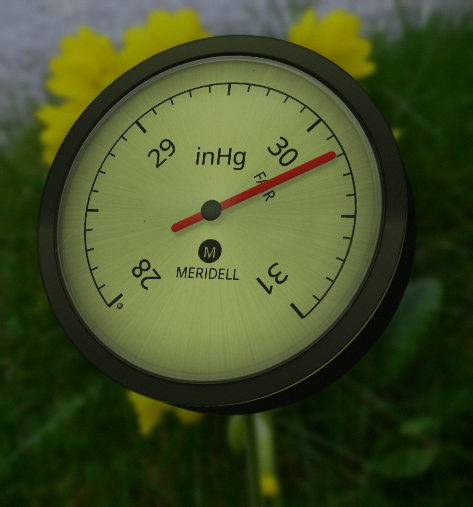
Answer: 30.2 inHg
